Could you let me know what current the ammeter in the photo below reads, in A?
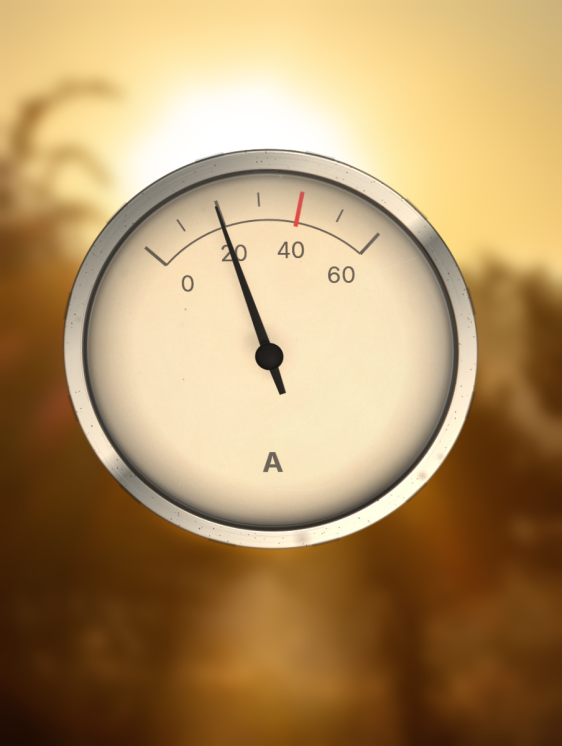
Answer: 20 A
